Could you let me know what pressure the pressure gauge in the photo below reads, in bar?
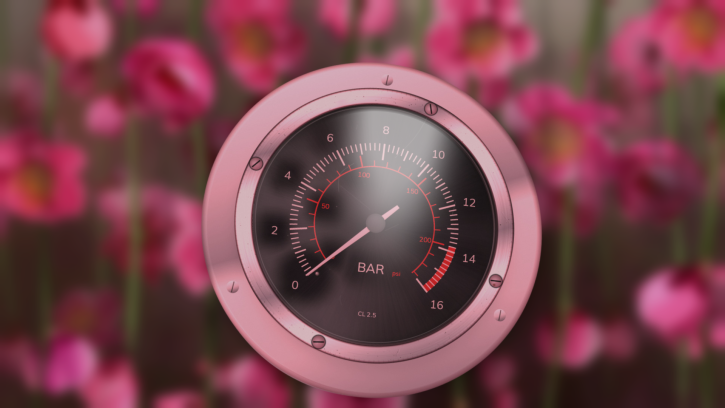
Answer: 0 bar
